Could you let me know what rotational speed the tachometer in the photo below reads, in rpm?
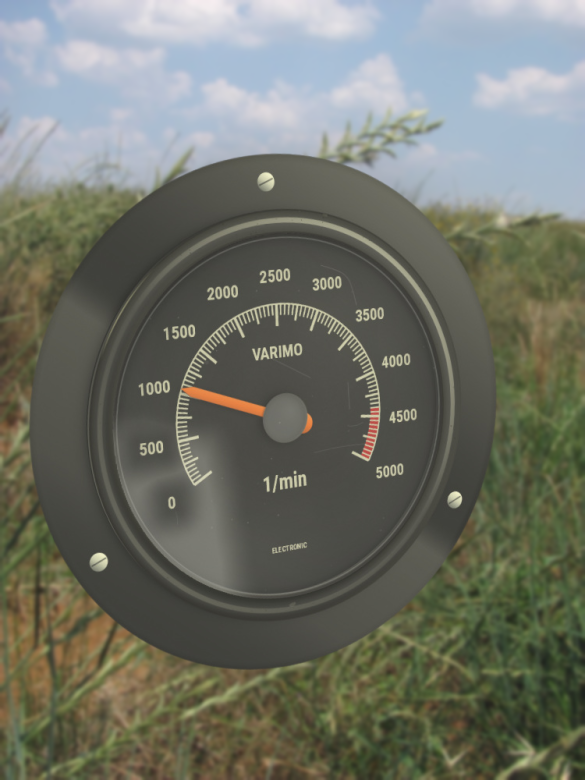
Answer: 1050 rpm
